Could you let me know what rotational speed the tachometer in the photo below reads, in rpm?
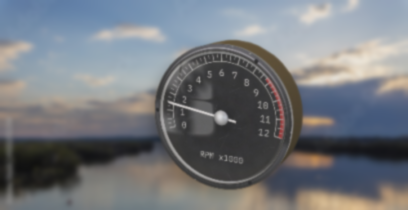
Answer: 1500 rpm
